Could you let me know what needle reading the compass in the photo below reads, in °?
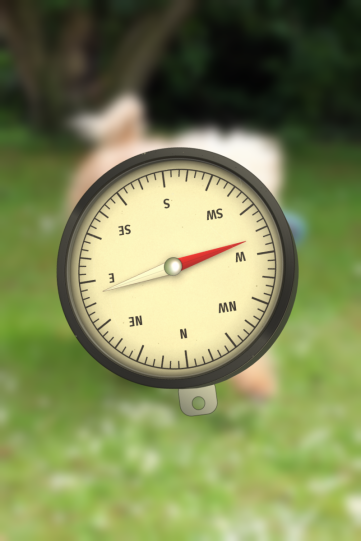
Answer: 260 °
